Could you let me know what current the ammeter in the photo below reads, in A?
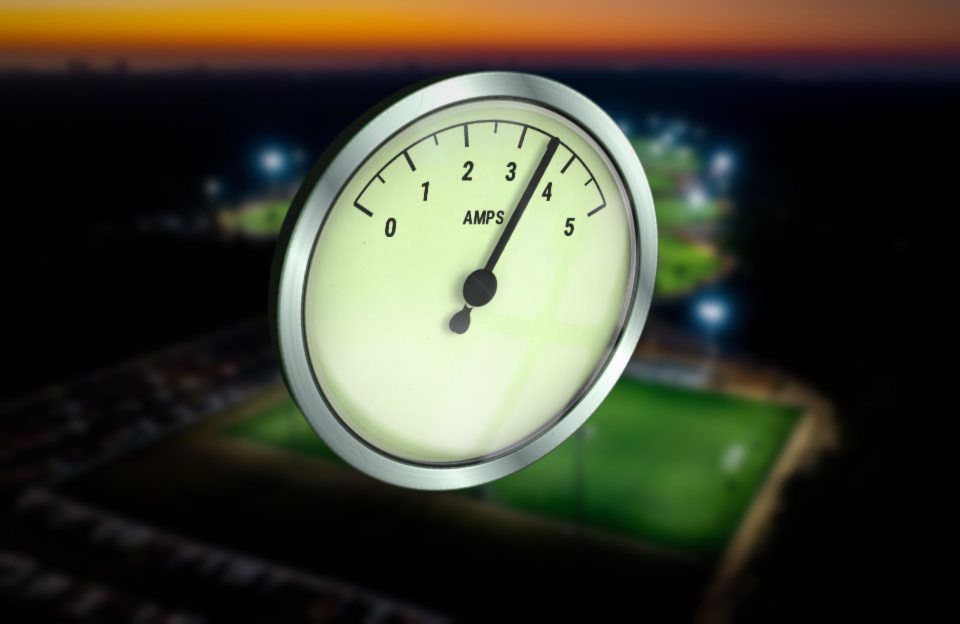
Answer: 3.5 A
